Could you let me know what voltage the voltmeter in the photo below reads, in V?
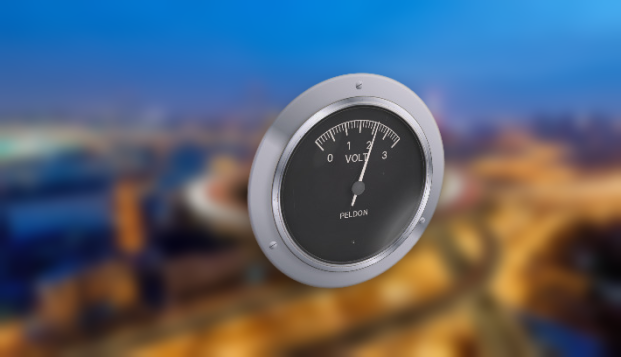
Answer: 2 V
